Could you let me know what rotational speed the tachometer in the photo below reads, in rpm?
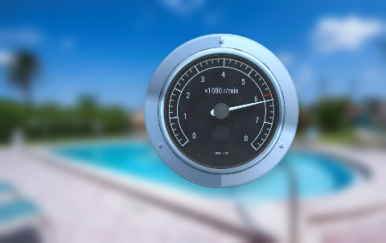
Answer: 6200 rpm
